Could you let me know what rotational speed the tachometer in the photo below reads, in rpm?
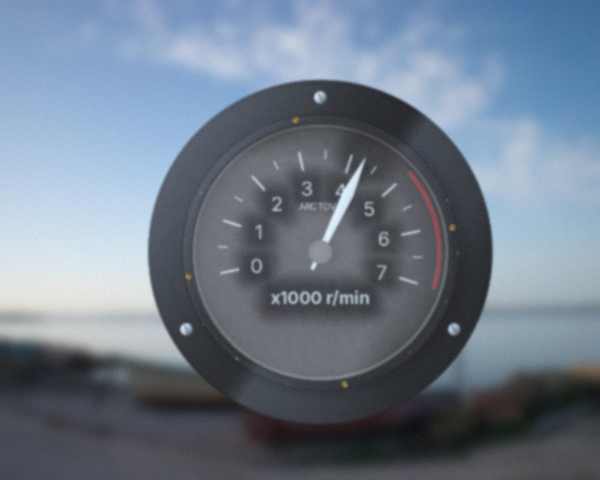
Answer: 4250 rpm
